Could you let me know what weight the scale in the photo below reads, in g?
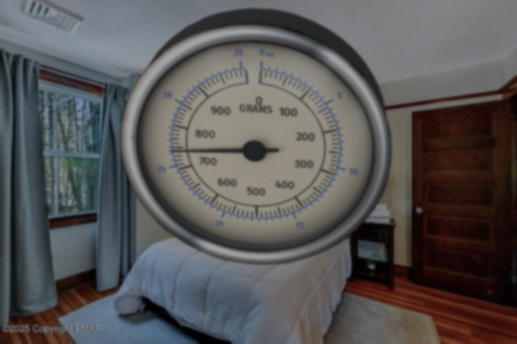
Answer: 750 g
